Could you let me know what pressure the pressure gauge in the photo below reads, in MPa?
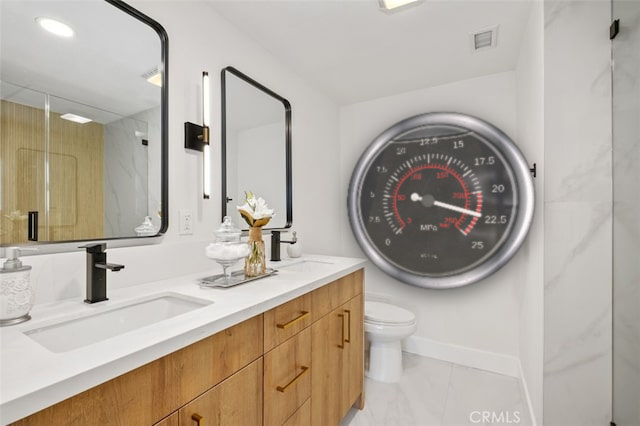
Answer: 22.5 MPa
